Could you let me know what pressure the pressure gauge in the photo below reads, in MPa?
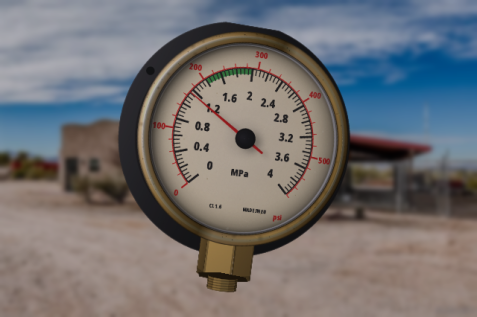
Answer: 1.15 MPa
